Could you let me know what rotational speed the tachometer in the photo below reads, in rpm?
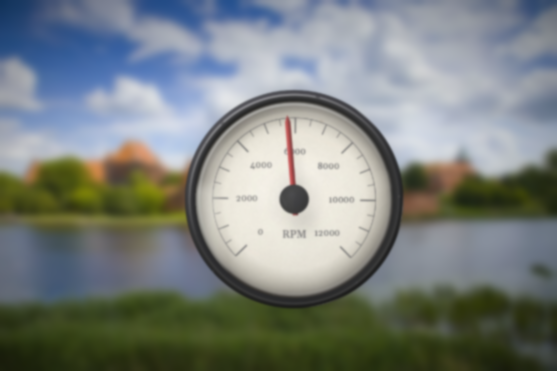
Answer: 5750 rpm
